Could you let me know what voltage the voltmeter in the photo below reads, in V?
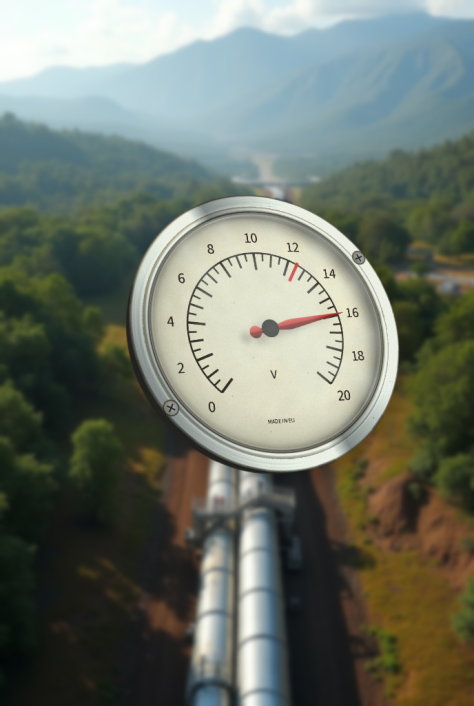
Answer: 16 V
